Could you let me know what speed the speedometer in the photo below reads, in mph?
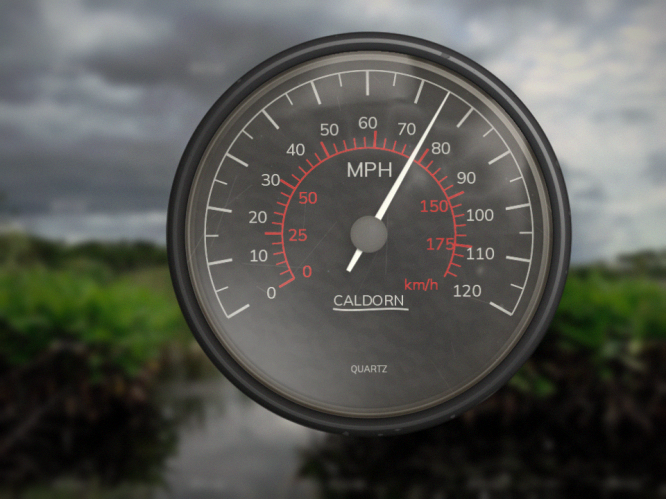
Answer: 75 mph
